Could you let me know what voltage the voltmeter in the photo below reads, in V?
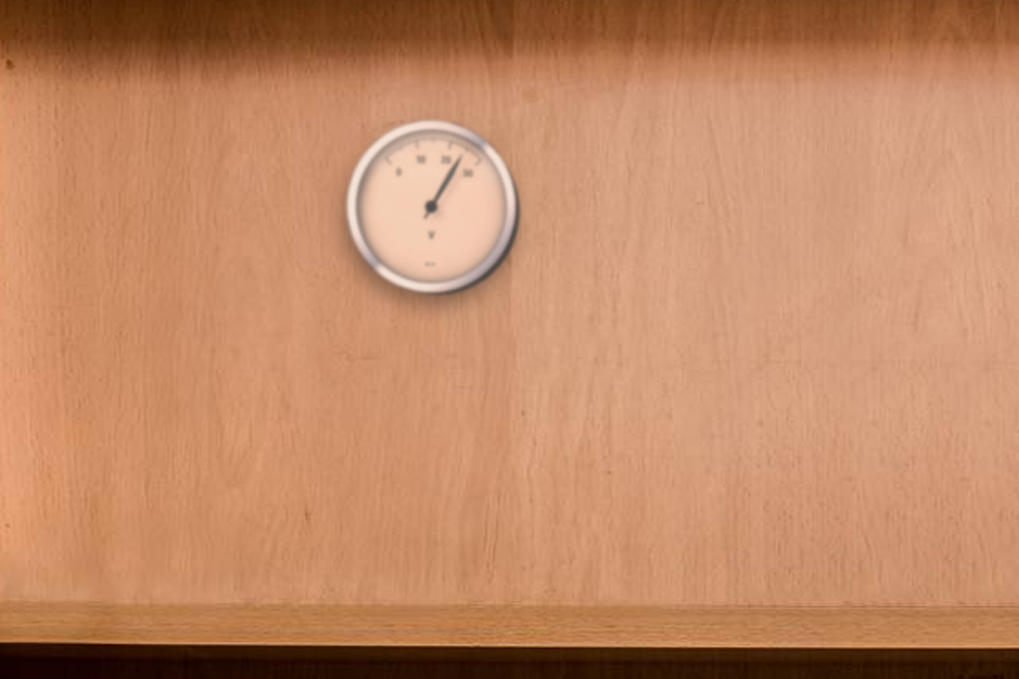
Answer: 25 V
